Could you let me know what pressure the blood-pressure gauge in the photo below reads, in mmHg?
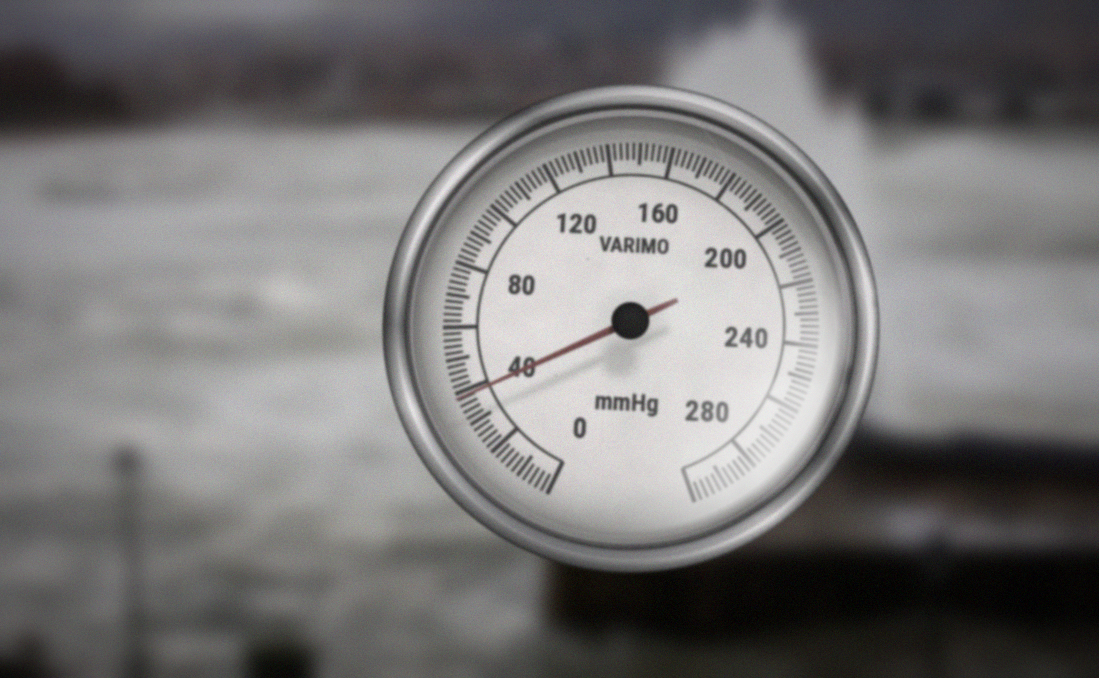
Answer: 38 mmHg
